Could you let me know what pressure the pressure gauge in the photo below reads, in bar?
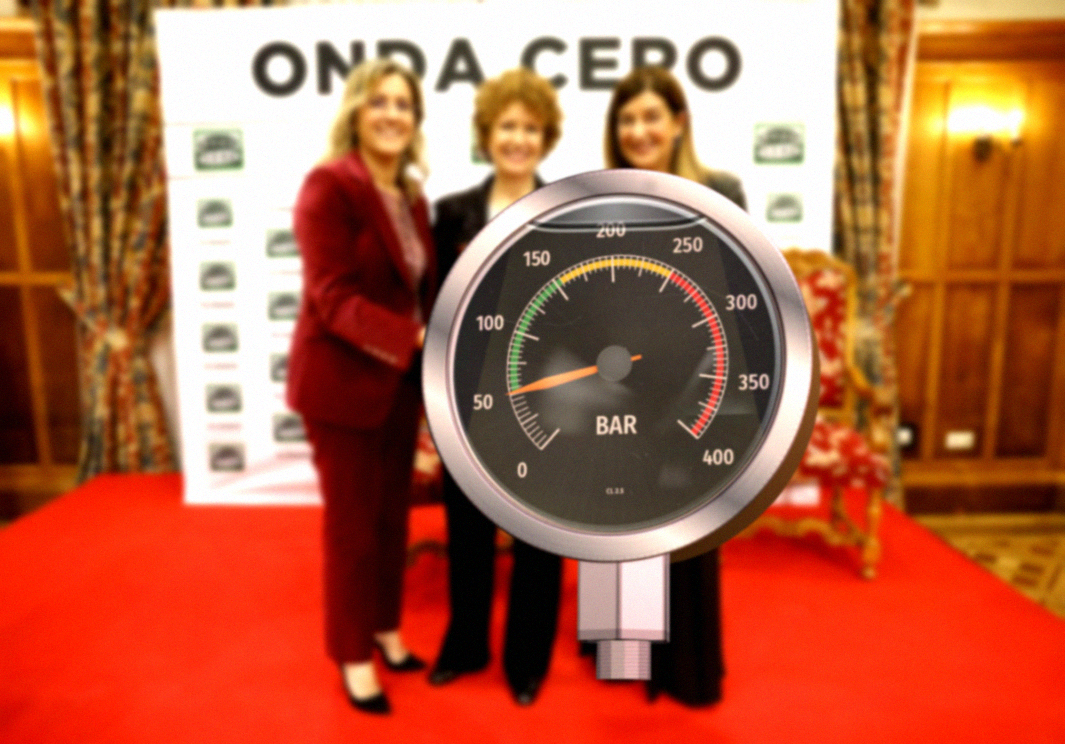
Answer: 50 bar
